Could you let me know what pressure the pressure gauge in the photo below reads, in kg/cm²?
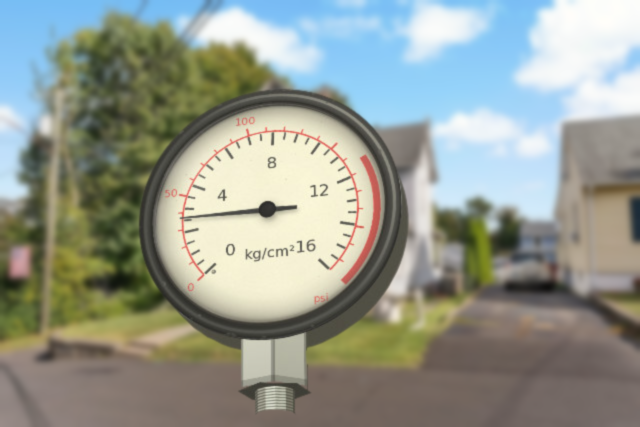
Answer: 2.5 kg/cm²
